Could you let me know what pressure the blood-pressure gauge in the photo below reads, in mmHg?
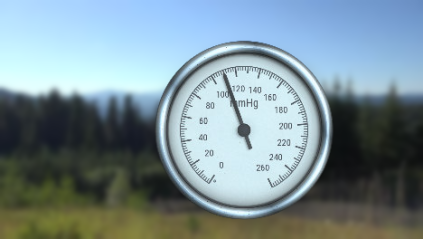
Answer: 110 mmHg
